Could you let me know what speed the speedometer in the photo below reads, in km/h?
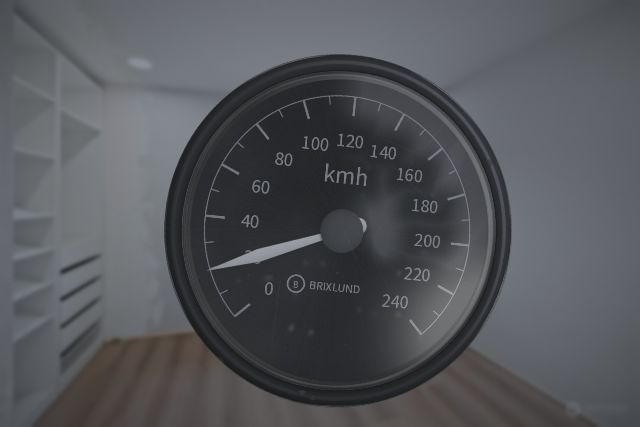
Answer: 20 km/h
